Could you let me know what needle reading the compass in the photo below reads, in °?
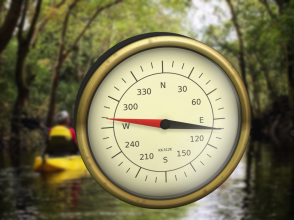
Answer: 280 °
